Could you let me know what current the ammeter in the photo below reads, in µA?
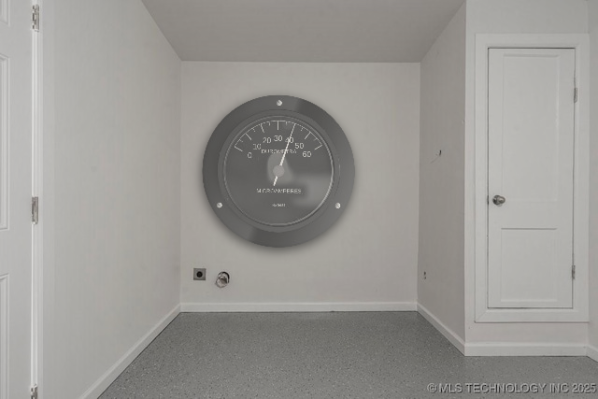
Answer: 40 µA
